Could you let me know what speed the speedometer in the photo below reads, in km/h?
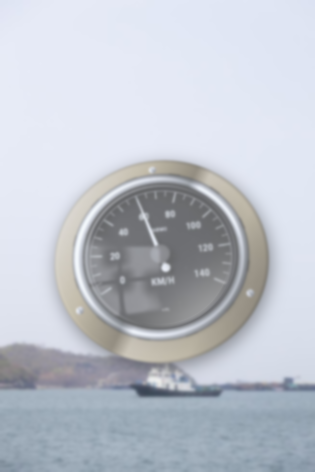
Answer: 60 km/h
